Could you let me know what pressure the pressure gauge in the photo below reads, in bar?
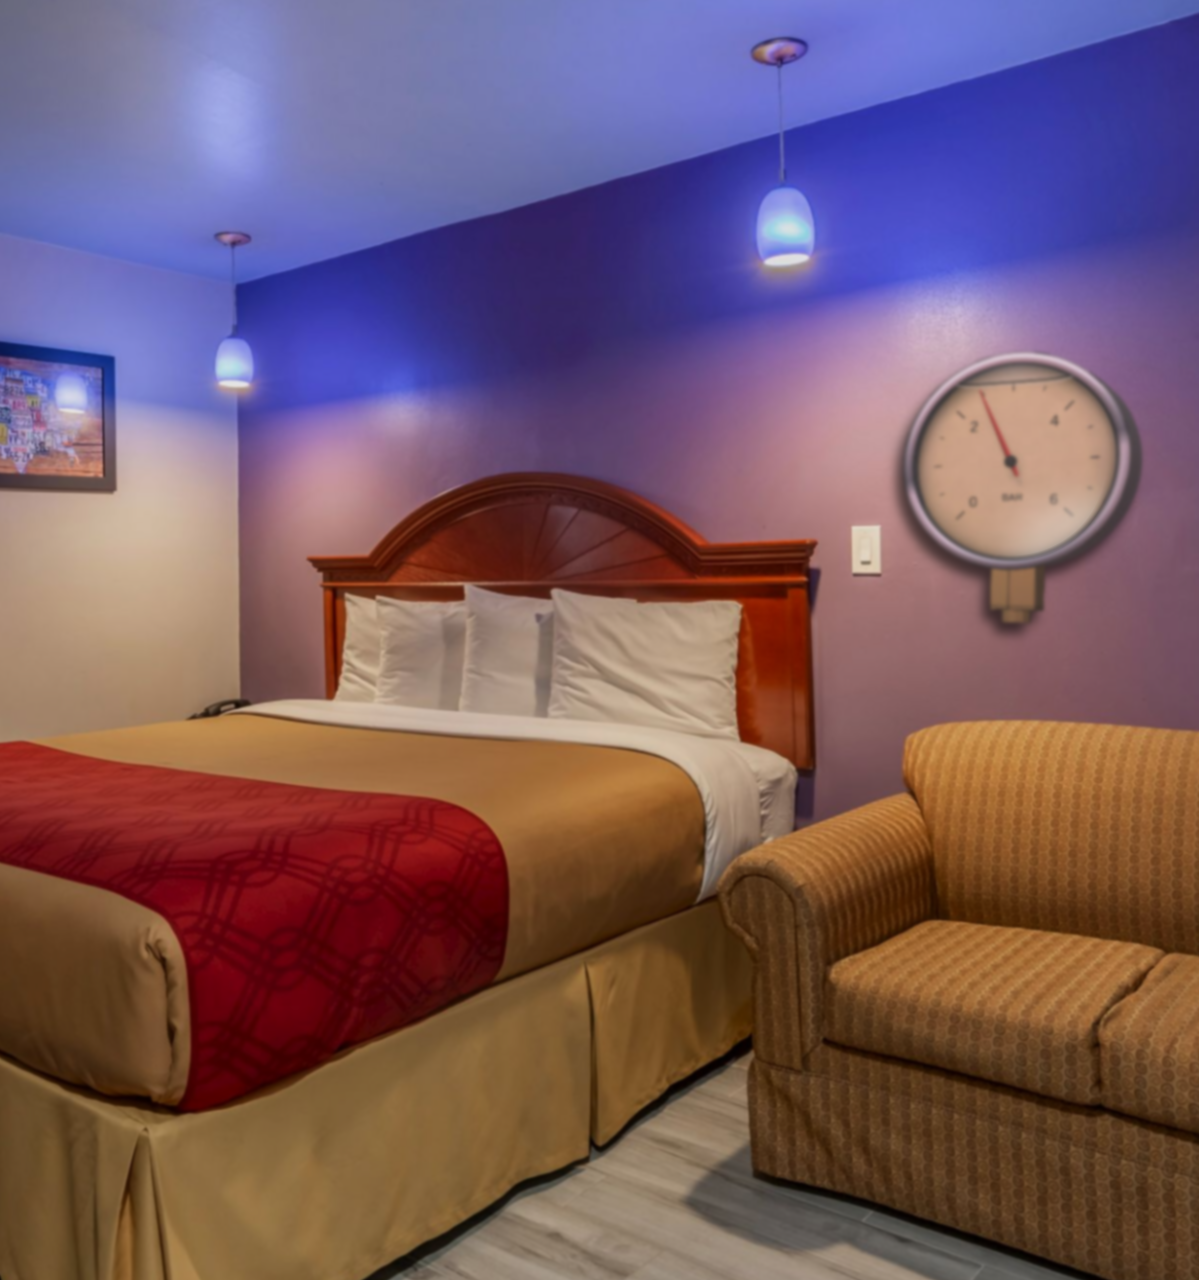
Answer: 2.5 bar
